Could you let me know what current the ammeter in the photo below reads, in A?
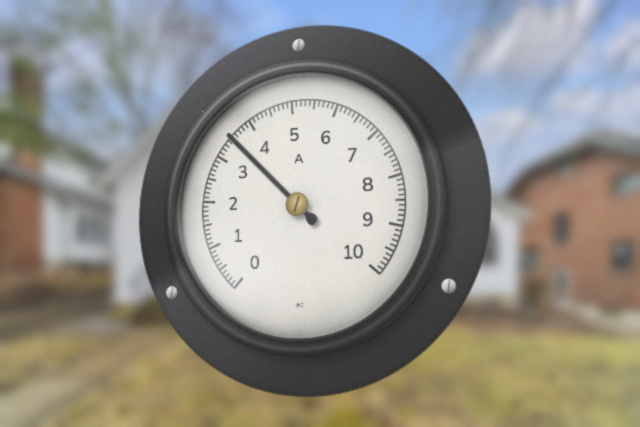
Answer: 3.5 A
